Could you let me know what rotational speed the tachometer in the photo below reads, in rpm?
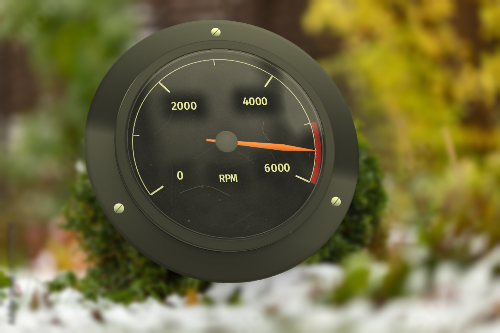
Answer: 5500 rpm
